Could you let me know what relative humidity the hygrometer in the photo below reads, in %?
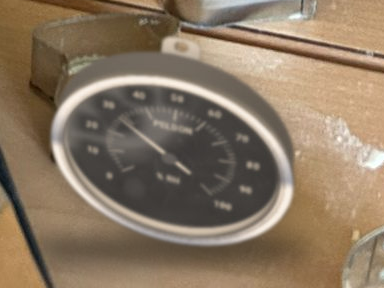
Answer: 30 %
